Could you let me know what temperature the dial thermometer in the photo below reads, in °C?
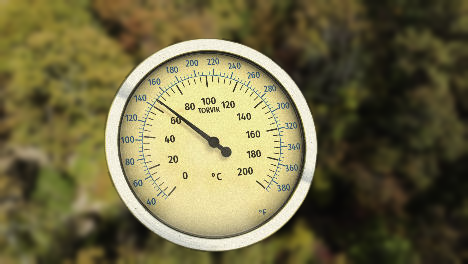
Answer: 64 °C
